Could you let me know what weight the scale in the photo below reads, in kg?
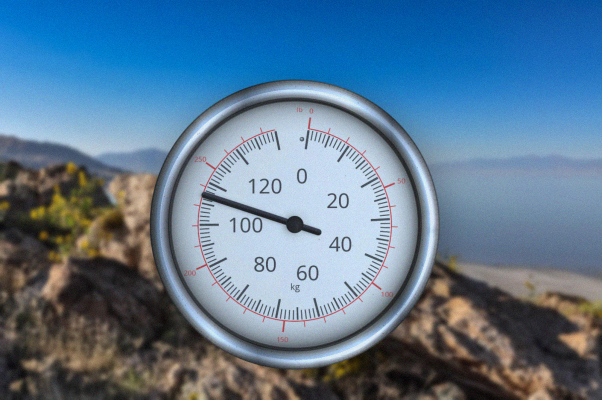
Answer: 107 kg
